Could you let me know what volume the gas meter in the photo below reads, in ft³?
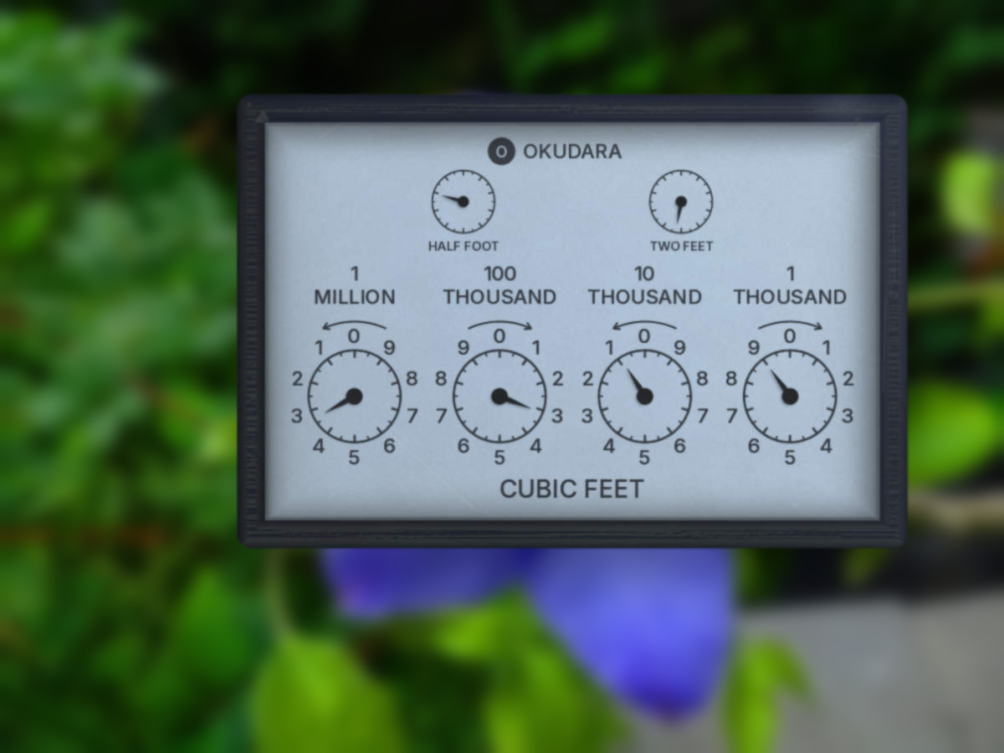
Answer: 330900 ft³
